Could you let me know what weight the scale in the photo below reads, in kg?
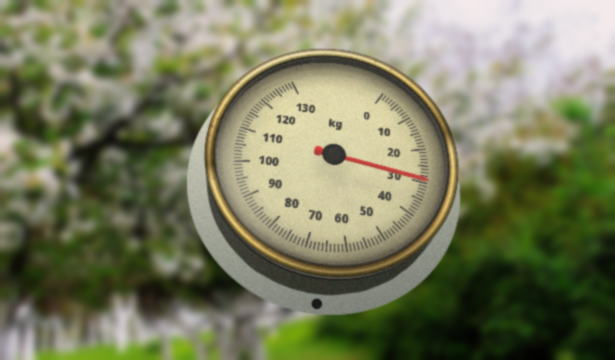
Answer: 30 kg
